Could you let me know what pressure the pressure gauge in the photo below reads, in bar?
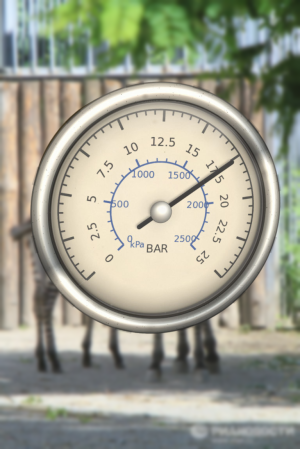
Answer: 17.5 bar
